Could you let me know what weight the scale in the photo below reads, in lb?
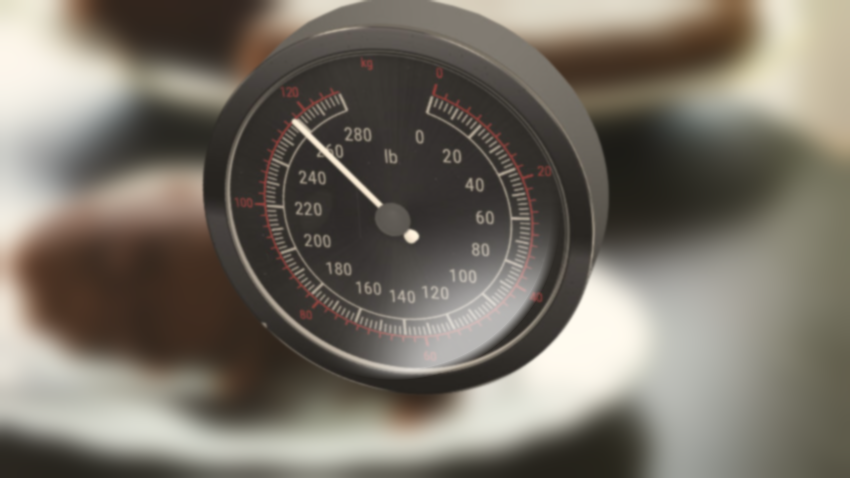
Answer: 260 lb
